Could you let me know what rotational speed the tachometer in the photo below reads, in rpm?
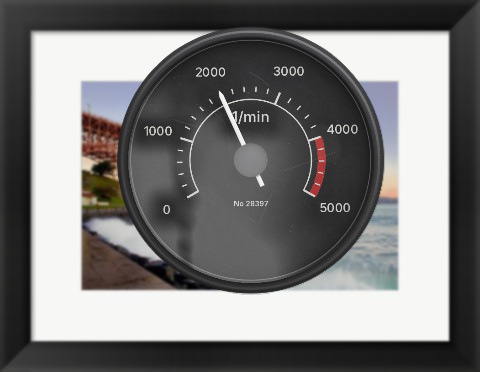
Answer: 2000 rpm
